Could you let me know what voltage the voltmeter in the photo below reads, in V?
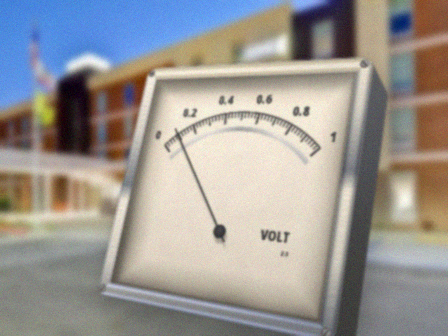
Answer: 0.1 V
